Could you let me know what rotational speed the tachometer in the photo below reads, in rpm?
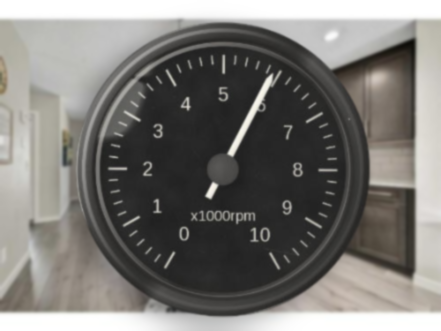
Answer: 5900 rpm
